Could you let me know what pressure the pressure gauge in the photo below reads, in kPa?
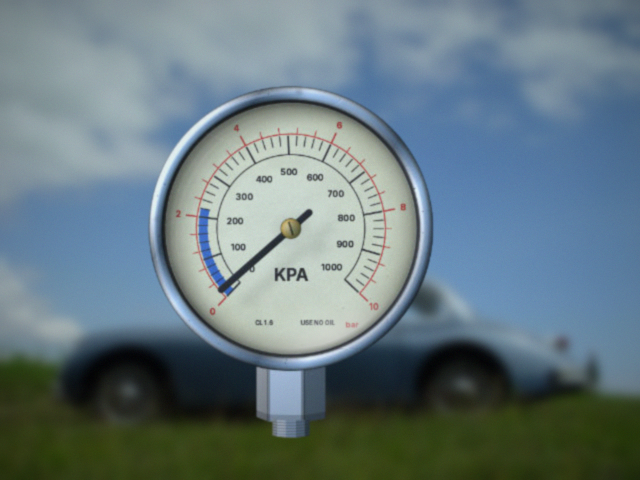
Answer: 20 kPa
